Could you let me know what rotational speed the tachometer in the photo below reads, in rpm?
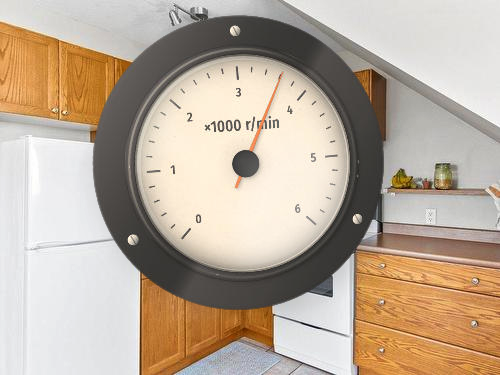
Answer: 3600 rpm
